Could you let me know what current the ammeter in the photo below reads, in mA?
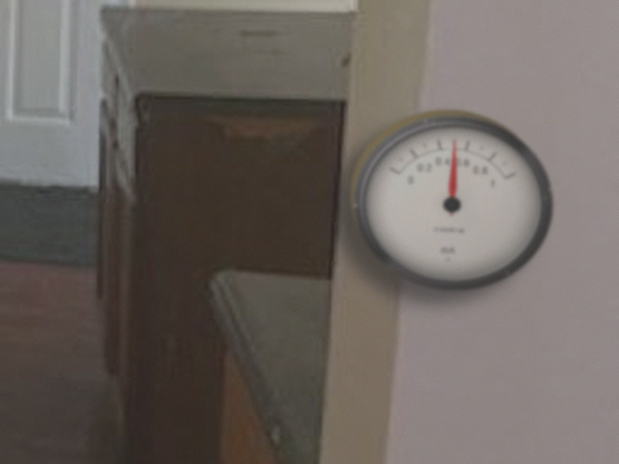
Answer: 0.5 mA
